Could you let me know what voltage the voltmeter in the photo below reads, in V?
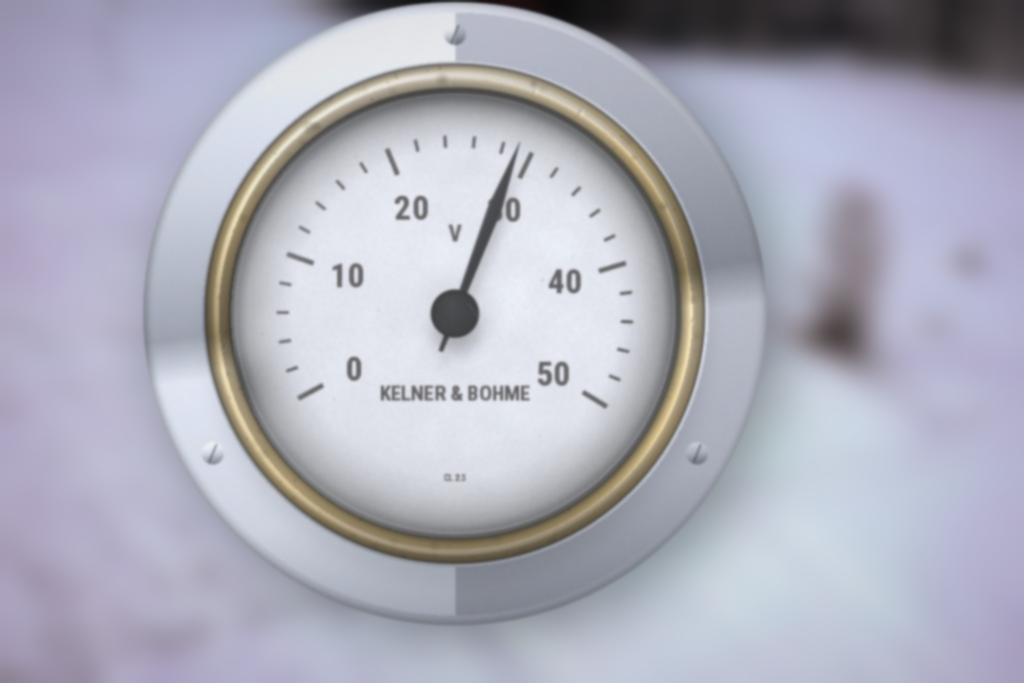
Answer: 29 V
